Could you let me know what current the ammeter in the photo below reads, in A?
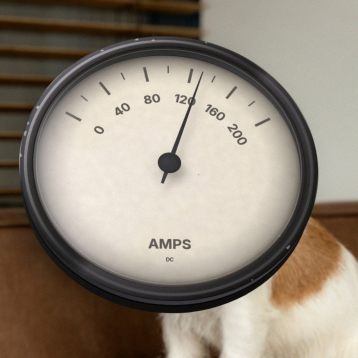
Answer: 130 A
